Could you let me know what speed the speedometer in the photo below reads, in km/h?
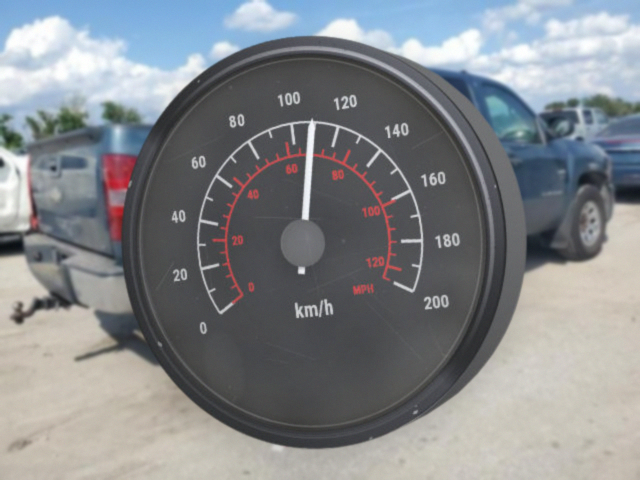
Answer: 110 km/h
